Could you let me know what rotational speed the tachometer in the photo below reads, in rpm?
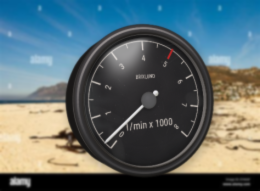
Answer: 250 rpm
